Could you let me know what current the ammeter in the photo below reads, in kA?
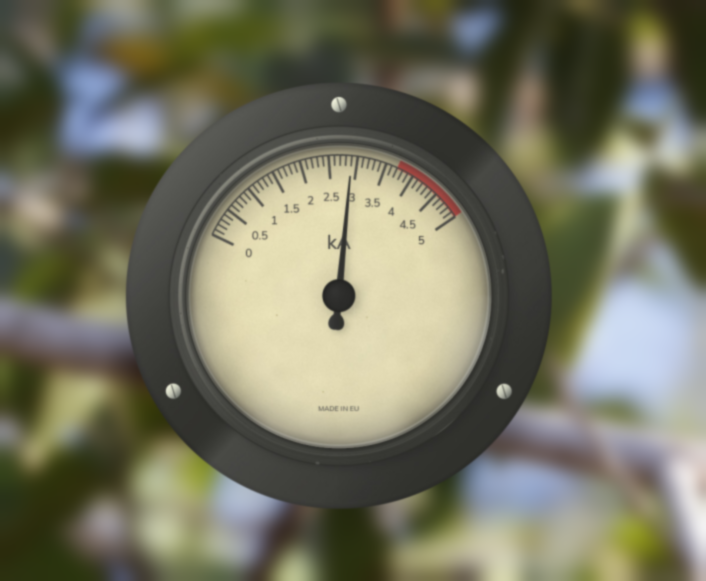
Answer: 2.9 kA
